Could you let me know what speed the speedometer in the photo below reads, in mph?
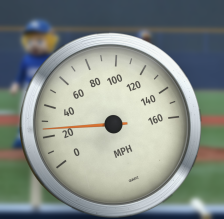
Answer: 25 mph
